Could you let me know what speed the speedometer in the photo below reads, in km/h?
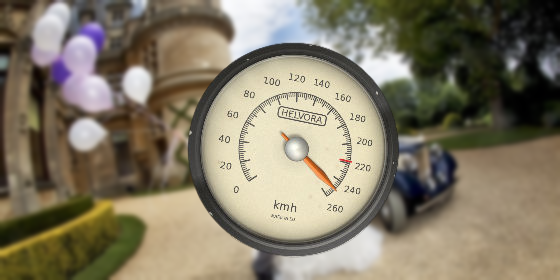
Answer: 250 km/h
